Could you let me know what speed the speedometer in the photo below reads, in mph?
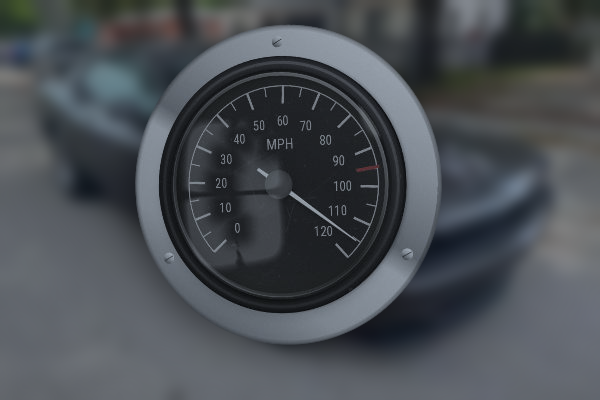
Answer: 115 mph
